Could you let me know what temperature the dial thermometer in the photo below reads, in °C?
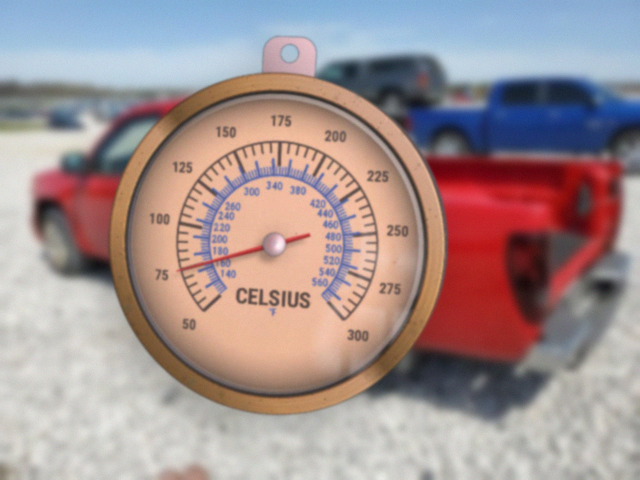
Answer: 75 °C
